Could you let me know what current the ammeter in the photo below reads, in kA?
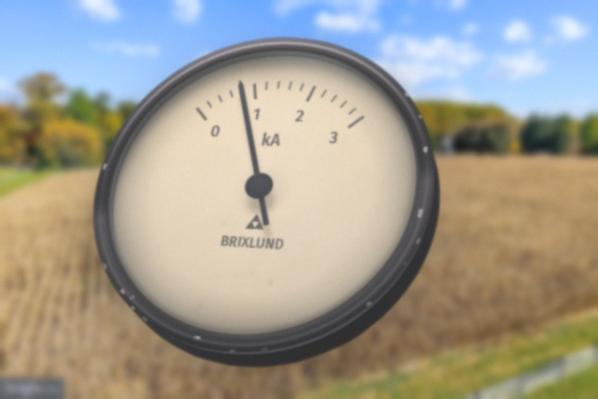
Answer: 0.8 kA
